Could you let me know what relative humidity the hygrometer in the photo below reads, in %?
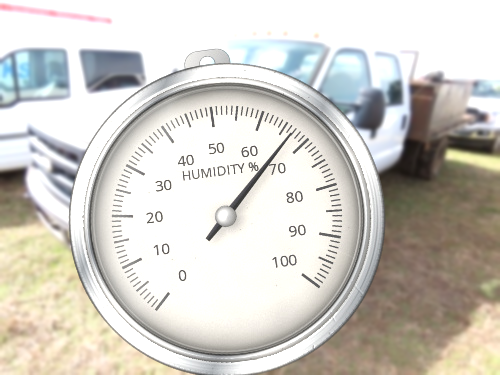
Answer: 67 %
